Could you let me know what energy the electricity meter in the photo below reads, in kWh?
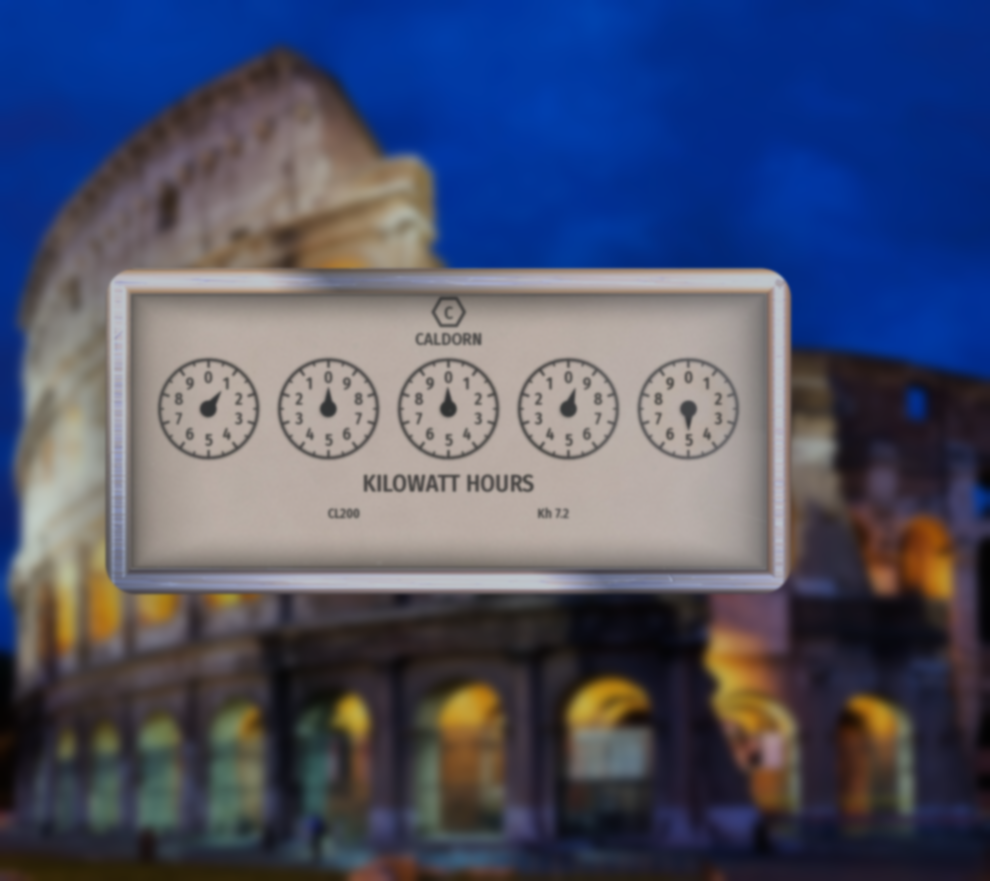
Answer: 9995 kWh
